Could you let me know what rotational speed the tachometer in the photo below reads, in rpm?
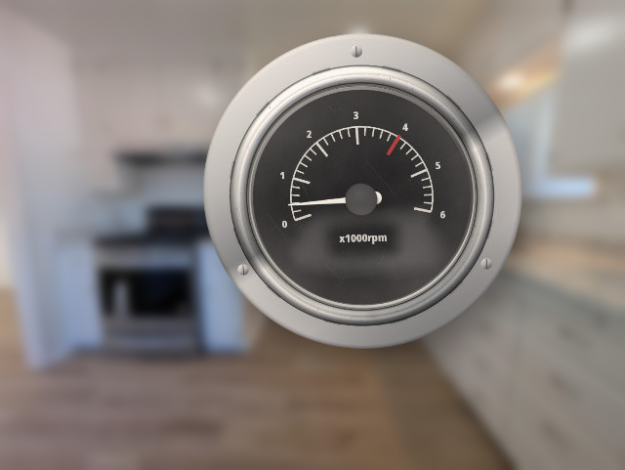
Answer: 400 rpm
